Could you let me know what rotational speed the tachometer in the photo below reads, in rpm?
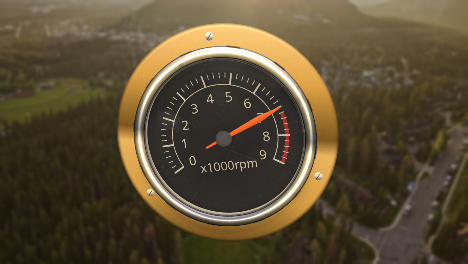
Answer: 7000 rpm
